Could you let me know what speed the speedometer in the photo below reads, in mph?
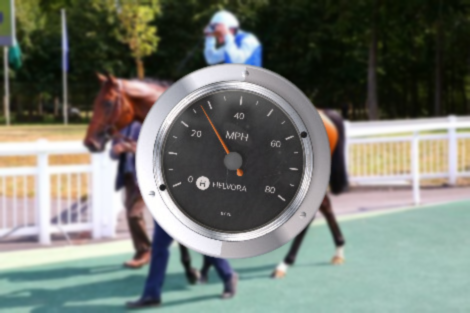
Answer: 27.5 mph
